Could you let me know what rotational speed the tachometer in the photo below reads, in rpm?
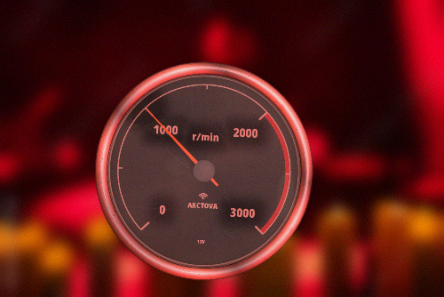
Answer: 1000 rpm
